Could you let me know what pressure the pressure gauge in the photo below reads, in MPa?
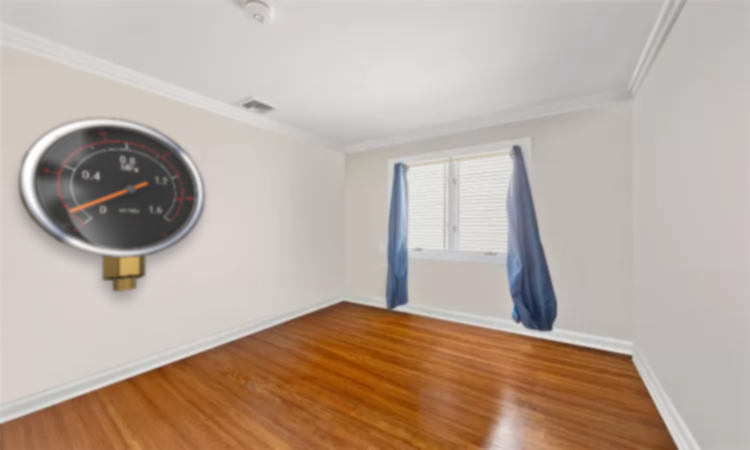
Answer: 0.1 MPa
